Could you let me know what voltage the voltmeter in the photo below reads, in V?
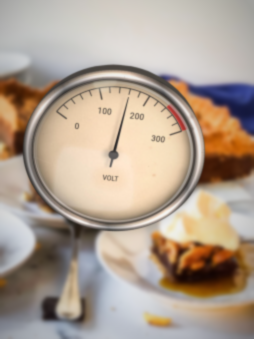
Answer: 160 V
